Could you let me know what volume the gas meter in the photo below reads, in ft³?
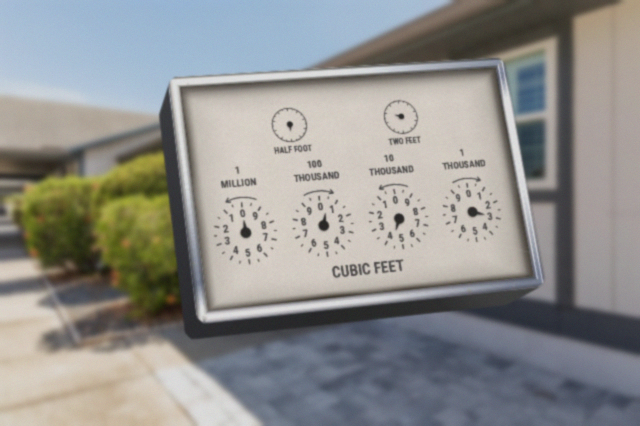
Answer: 4300 ft³
